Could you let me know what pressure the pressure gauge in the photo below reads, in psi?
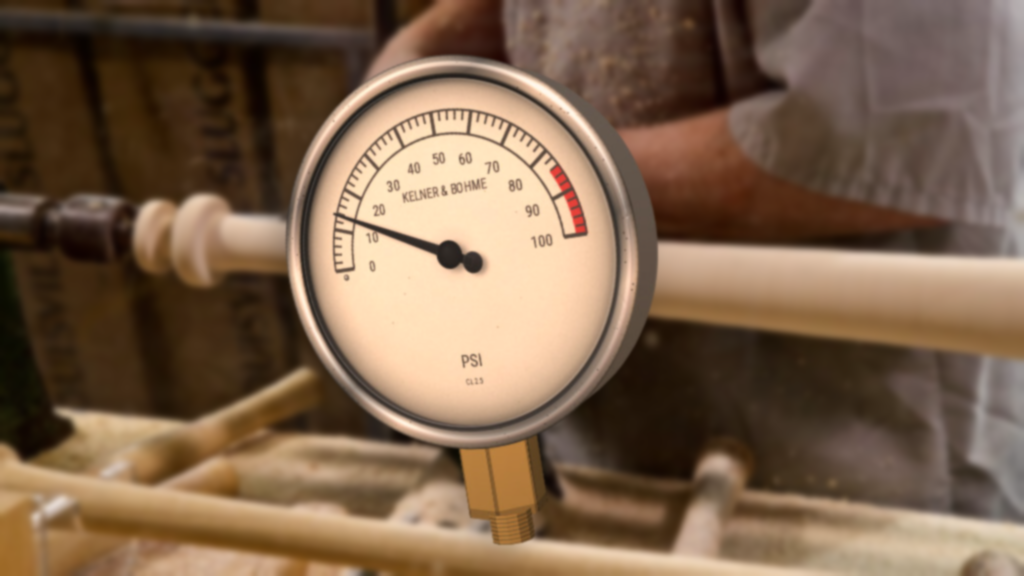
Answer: 14 psi
